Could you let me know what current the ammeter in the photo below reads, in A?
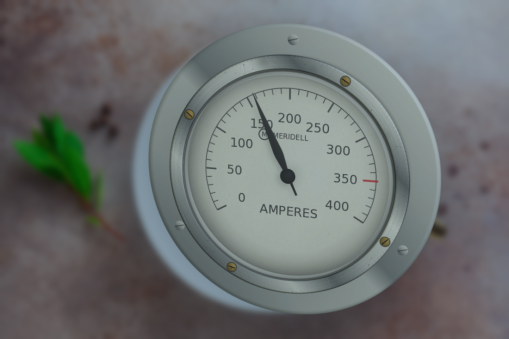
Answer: 160 A
